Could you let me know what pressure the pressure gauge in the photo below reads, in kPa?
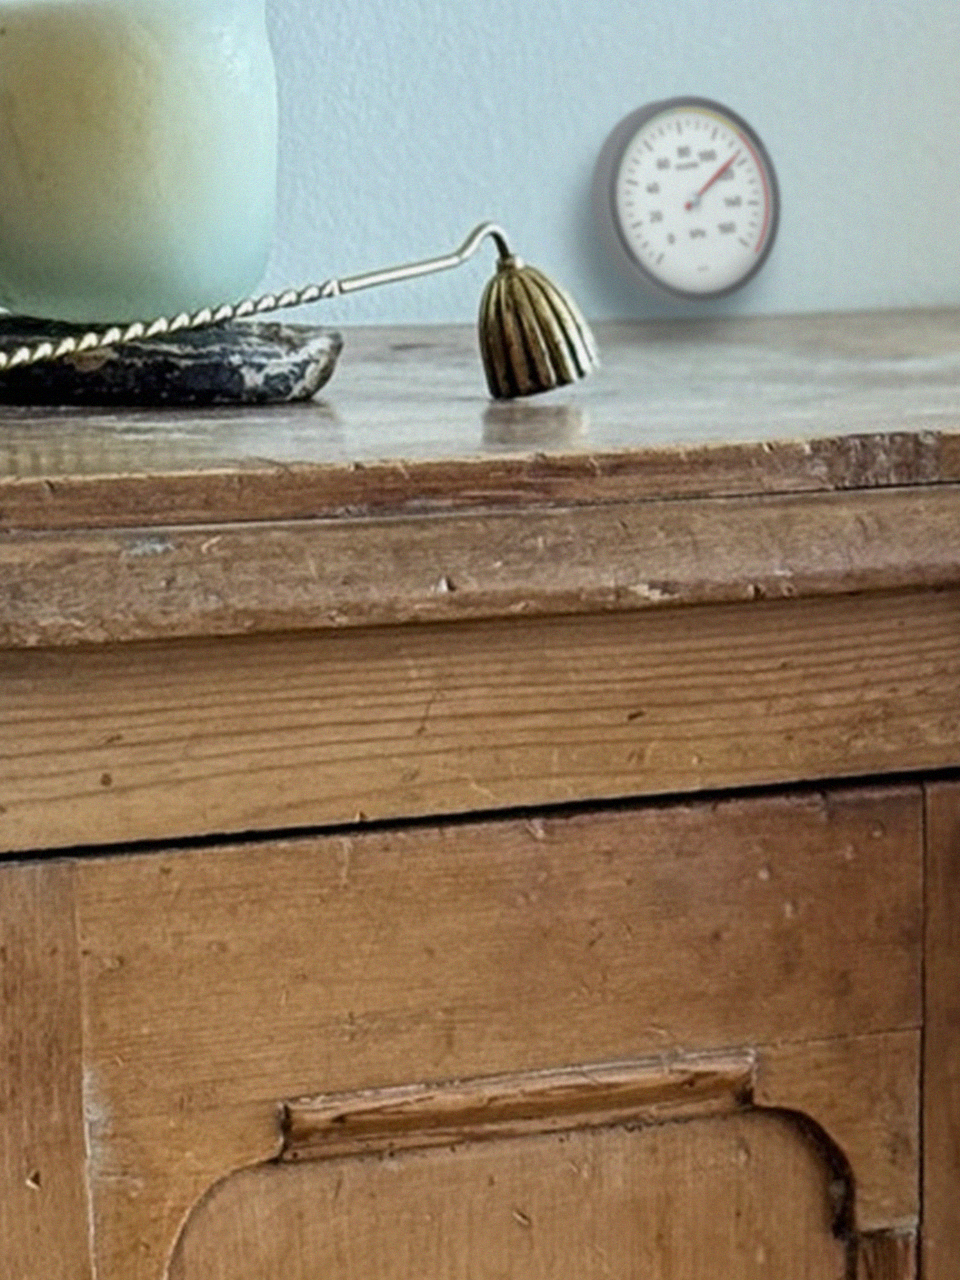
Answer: 115 kPa
